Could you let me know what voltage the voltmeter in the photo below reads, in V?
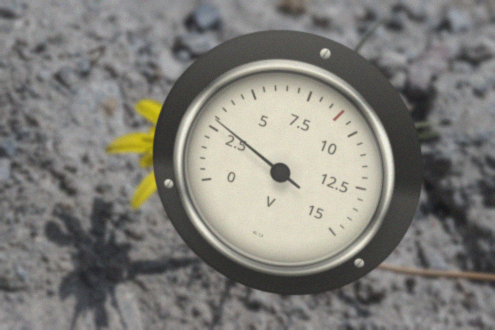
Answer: 3 V
